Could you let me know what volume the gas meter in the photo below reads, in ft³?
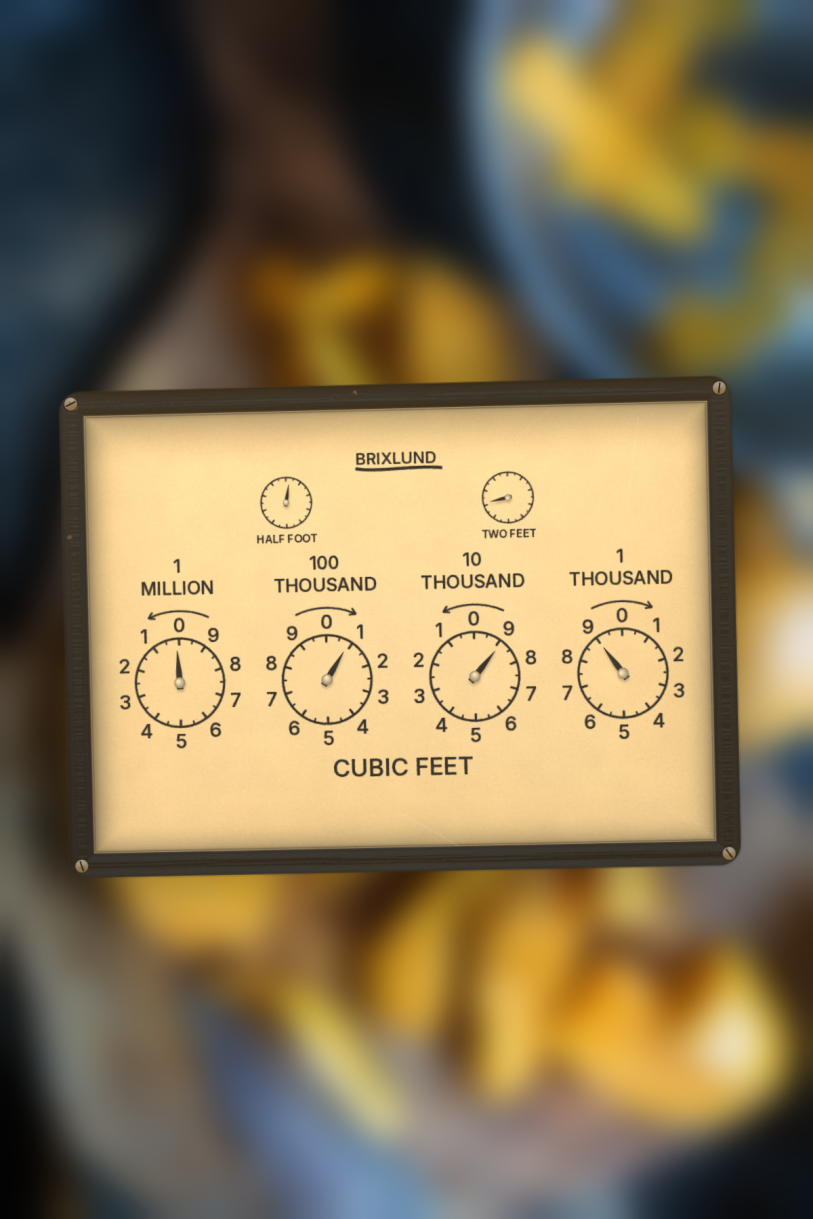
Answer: 8900 ft³
